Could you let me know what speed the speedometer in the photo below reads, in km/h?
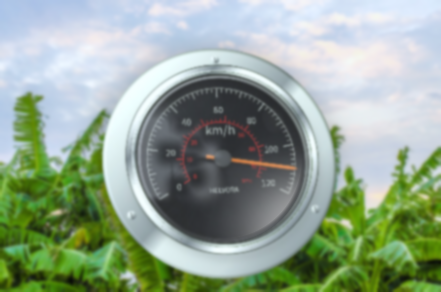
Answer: 110 km/h
